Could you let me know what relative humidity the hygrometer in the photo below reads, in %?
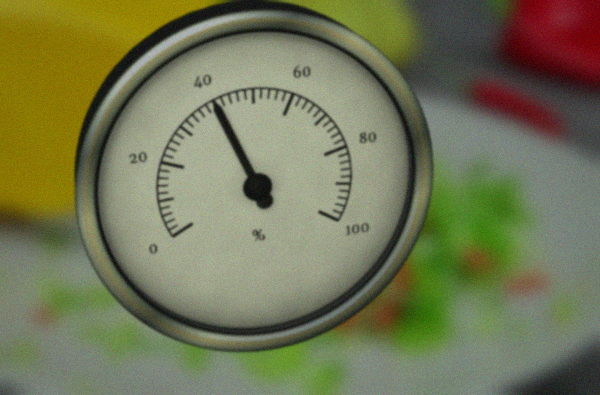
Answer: 40 %
